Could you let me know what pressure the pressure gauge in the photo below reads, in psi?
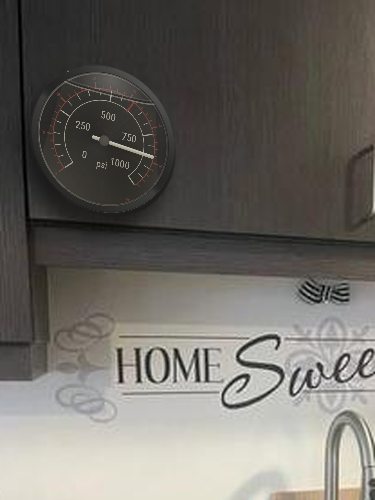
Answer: 850 psi
